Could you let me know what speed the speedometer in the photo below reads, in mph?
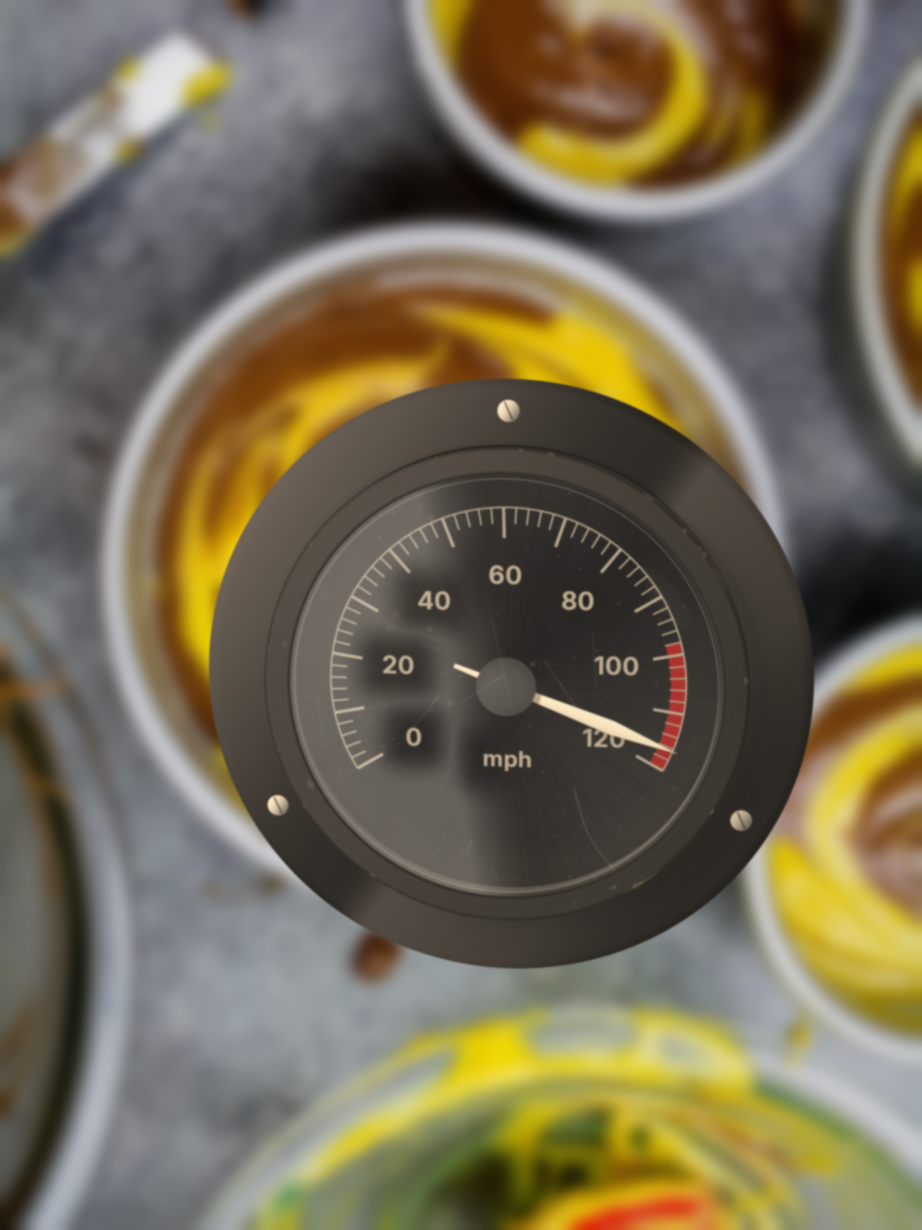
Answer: 116 mph
